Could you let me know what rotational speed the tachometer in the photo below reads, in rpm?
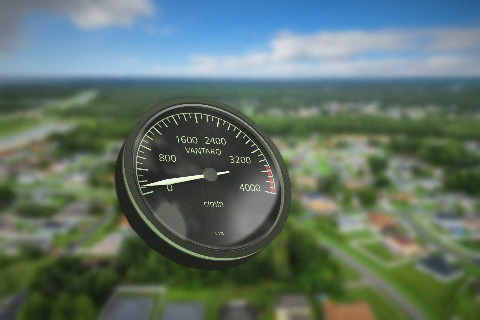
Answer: 100 rpm
